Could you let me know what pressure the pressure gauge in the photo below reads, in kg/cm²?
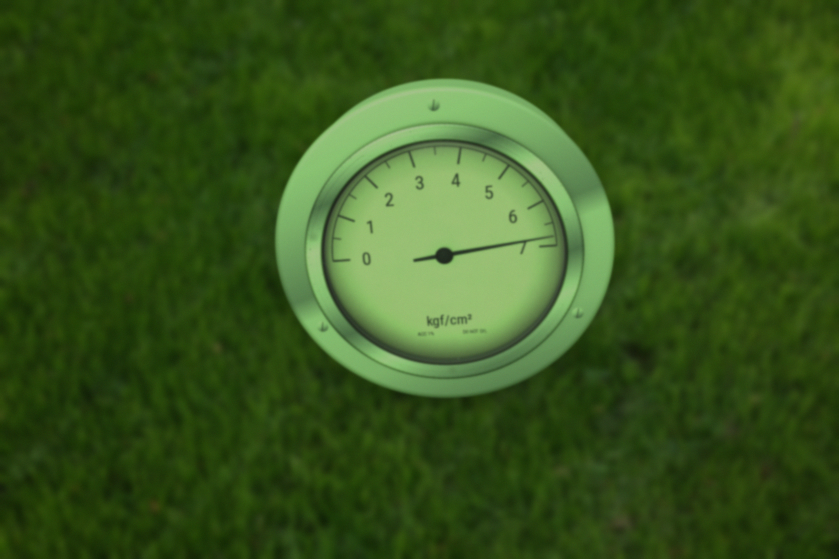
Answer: 6.75 kg/cm²
